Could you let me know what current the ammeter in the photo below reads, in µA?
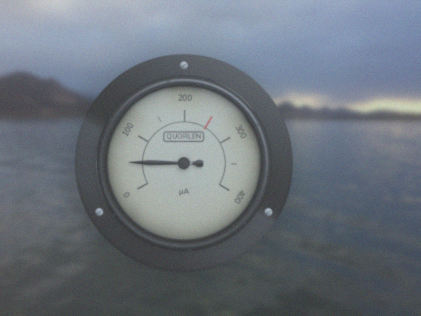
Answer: 50 µA
